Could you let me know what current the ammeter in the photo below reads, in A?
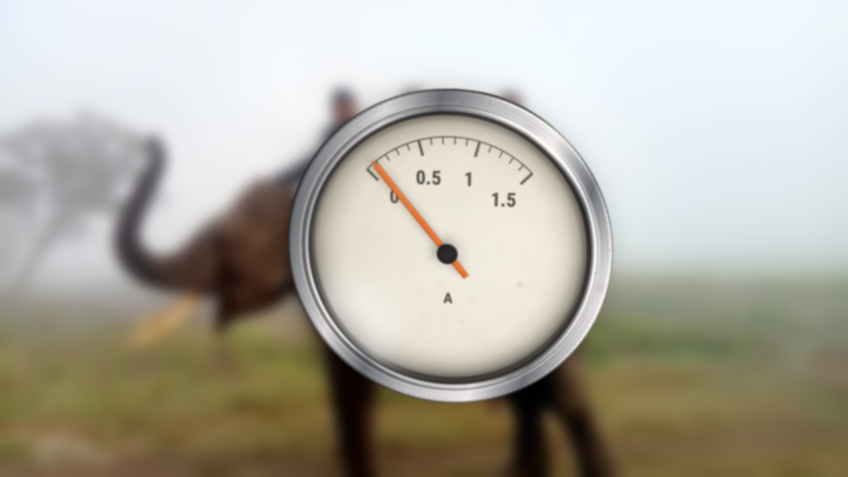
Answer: 0.1 A
